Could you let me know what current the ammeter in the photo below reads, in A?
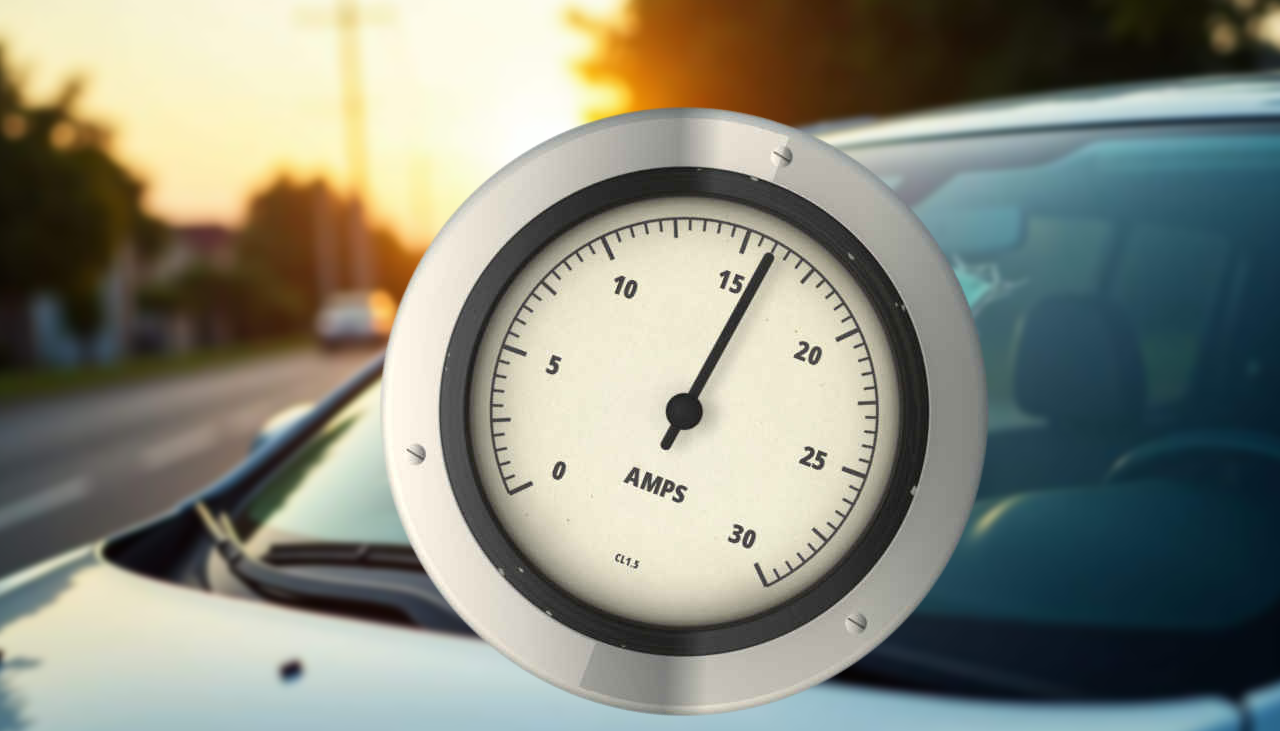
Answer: 16 A
